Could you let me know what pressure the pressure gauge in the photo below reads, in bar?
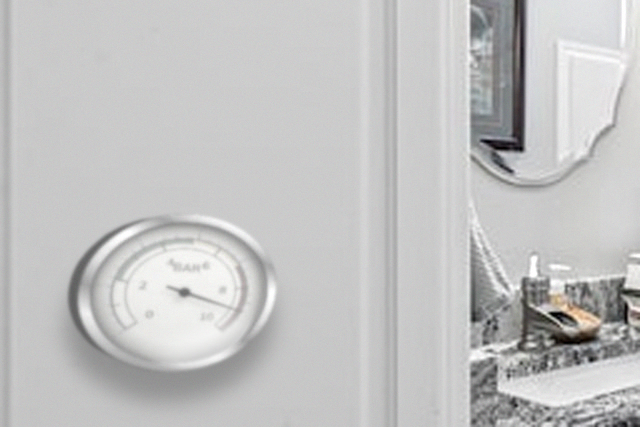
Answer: 9 bar
